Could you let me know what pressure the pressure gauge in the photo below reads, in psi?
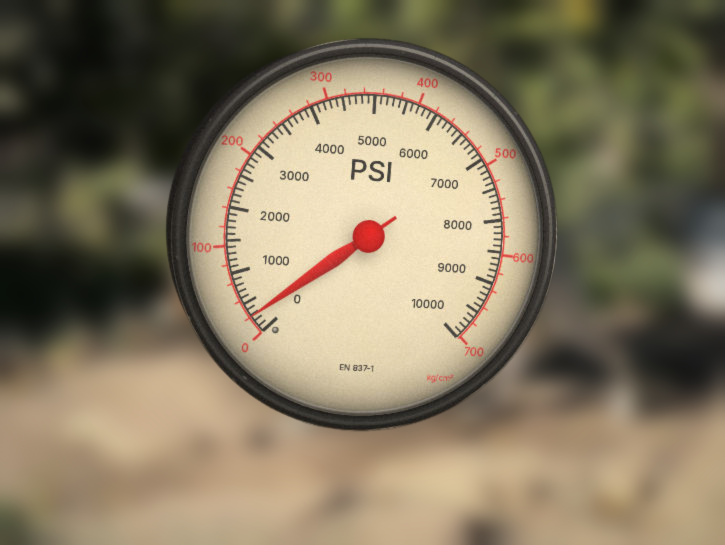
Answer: 300 psi
